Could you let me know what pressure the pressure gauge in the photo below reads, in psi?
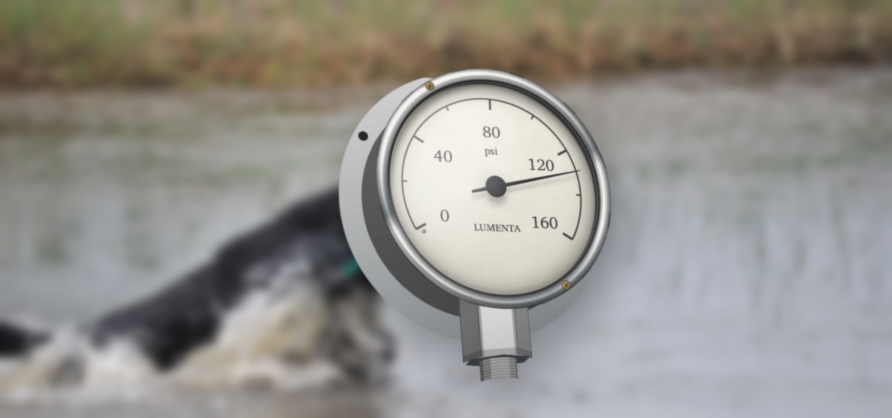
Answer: 130 psi
